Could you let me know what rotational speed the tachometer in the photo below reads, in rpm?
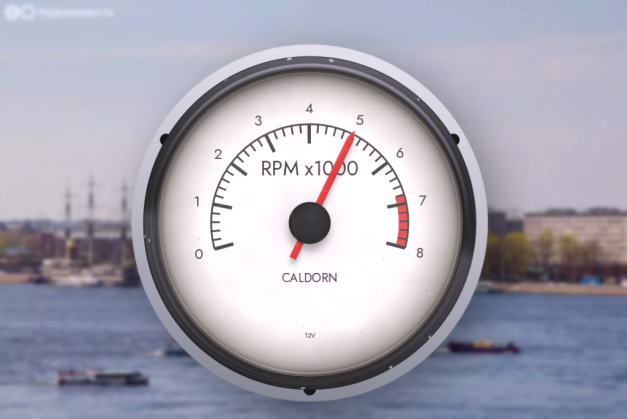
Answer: 5000 rpm
